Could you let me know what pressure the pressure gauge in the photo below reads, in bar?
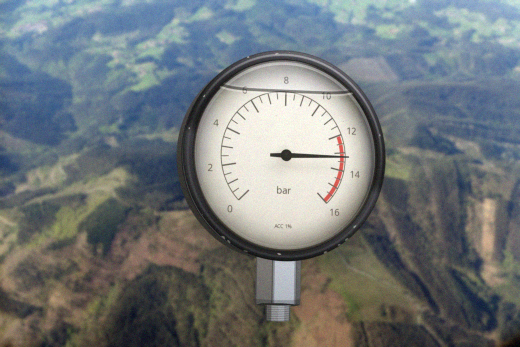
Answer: 13.25 bar
